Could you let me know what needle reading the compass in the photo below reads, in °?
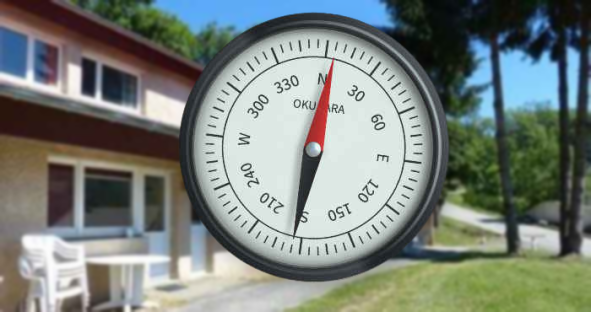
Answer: 5 °
